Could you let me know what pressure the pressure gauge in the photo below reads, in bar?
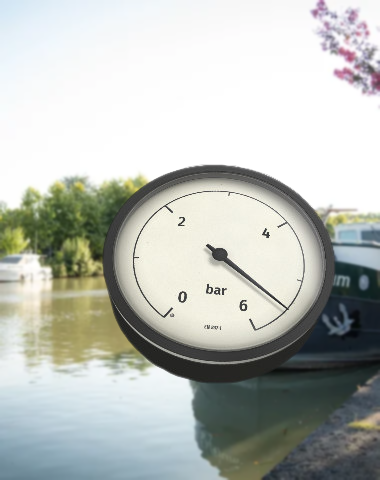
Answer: 5.5 bar
